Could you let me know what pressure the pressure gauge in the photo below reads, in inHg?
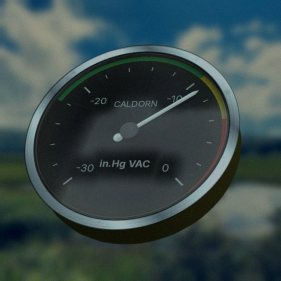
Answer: -9 inHg
